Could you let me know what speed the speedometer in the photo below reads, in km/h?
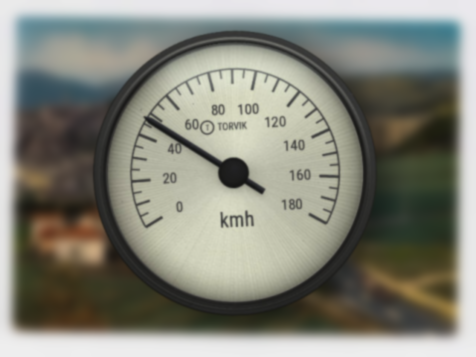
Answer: 47.5 km/h
